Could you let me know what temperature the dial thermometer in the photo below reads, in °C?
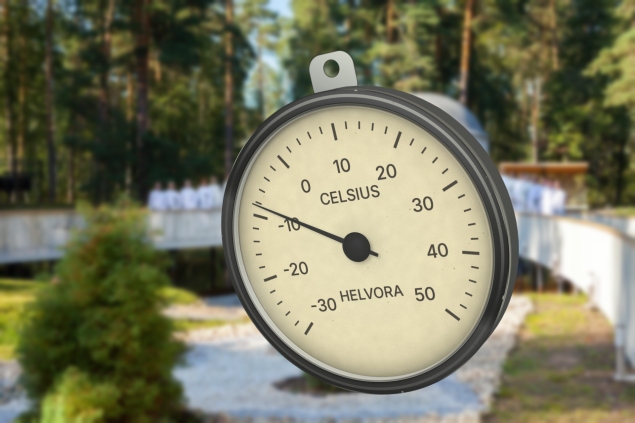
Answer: -8 °C
